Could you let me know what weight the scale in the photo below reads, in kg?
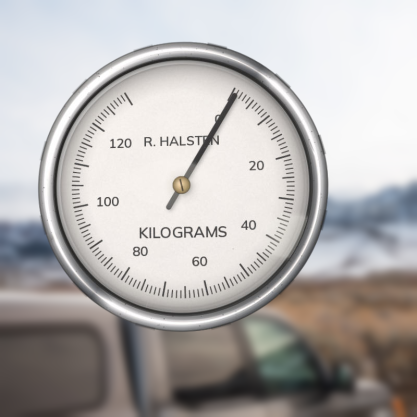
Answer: 1 kg
